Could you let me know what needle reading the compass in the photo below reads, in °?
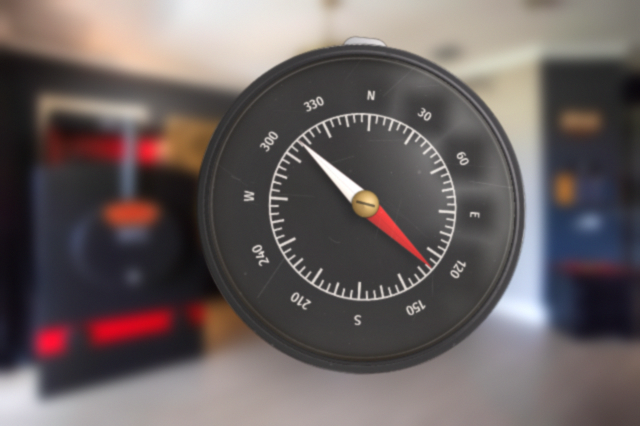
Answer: 130 °
